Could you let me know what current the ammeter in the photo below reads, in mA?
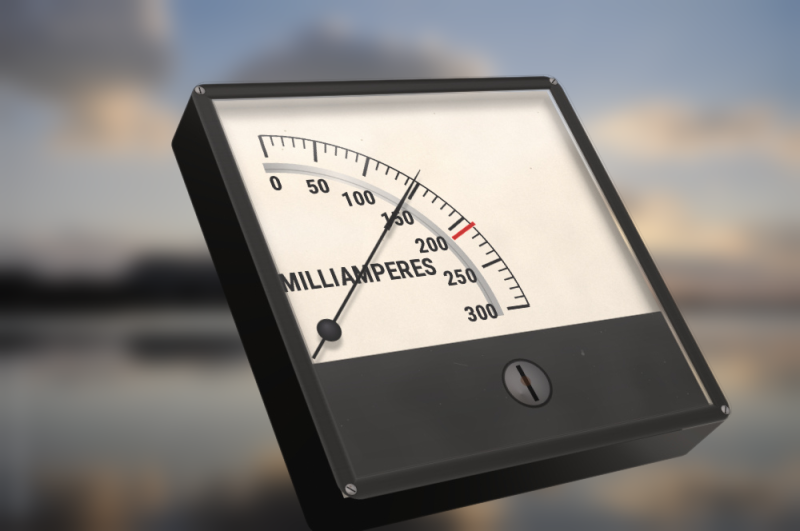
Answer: 145 mA
